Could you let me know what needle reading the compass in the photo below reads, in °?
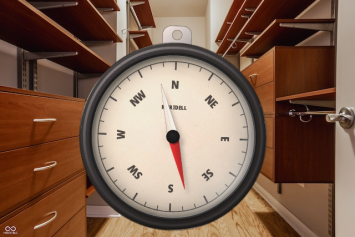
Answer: 165 °
